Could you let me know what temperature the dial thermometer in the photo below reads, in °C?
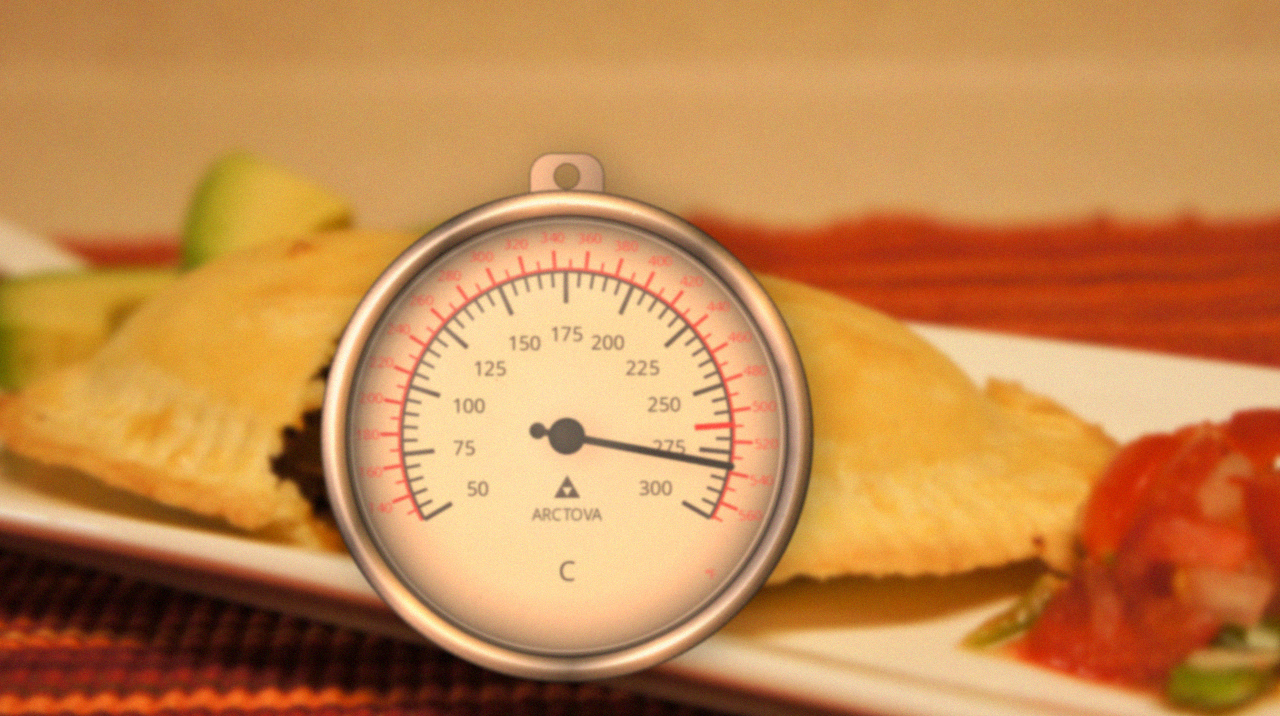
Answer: 280 °C
